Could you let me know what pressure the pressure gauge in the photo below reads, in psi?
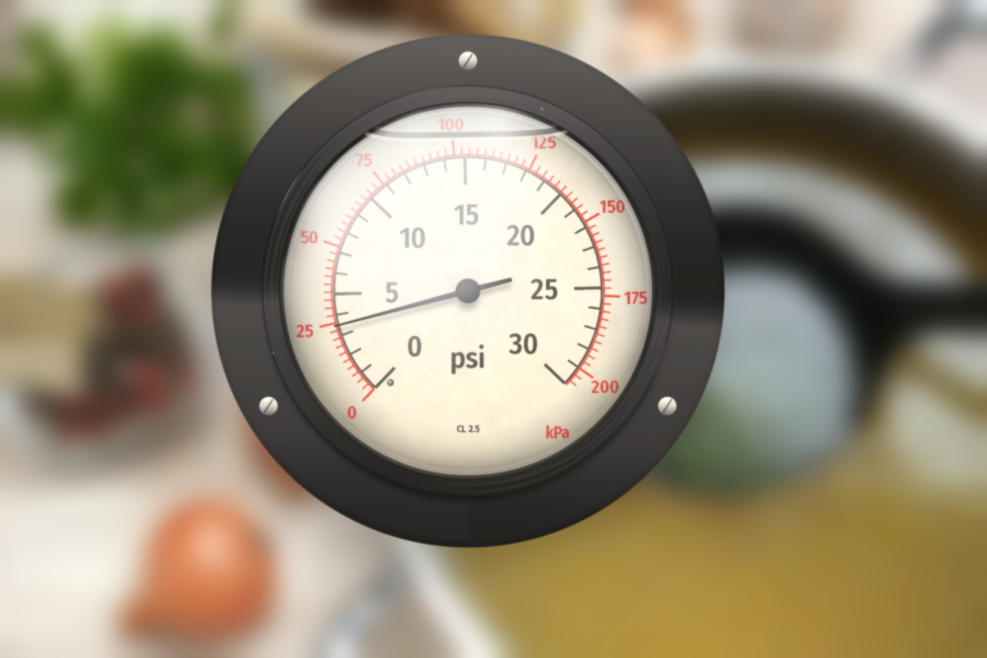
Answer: 3.5 psi
